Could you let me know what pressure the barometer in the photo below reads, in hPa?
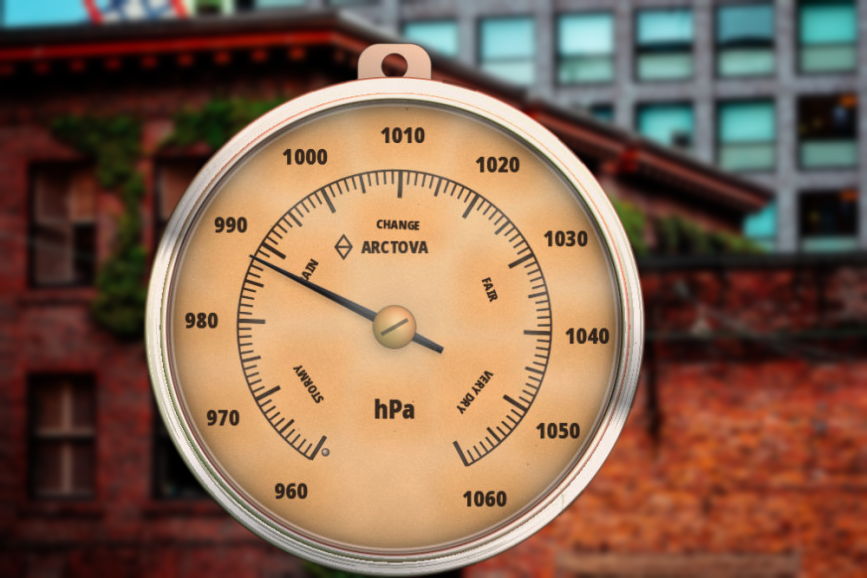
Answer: 988 hPa
